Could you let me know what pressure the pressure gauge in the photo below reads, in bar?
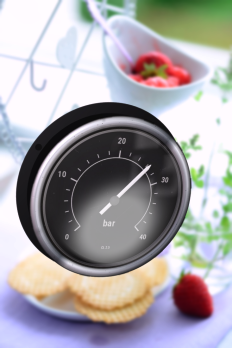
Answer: 26 bar
